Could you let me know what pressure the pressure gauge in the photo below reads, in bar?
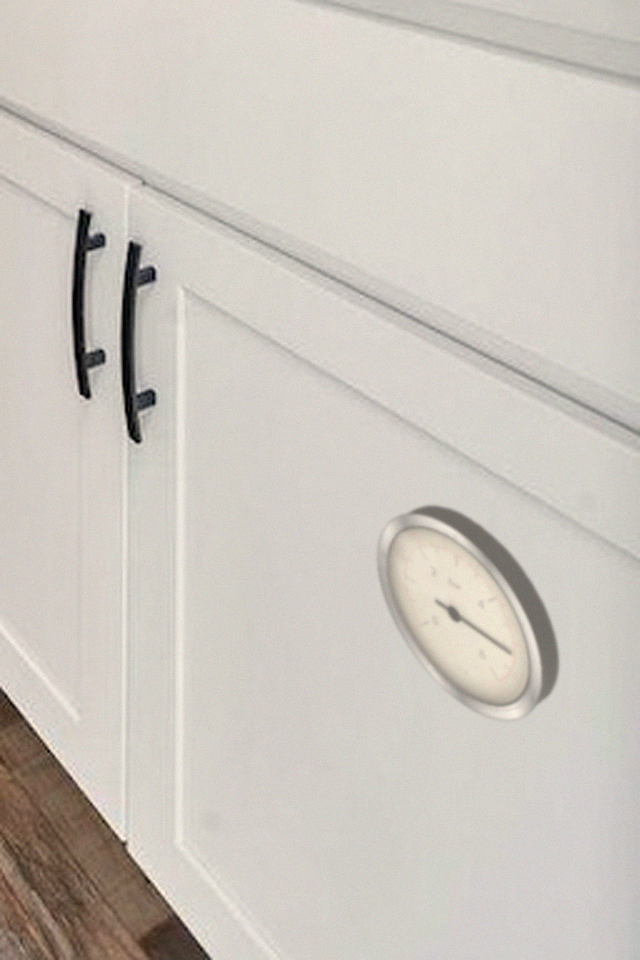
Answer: 5 bar
